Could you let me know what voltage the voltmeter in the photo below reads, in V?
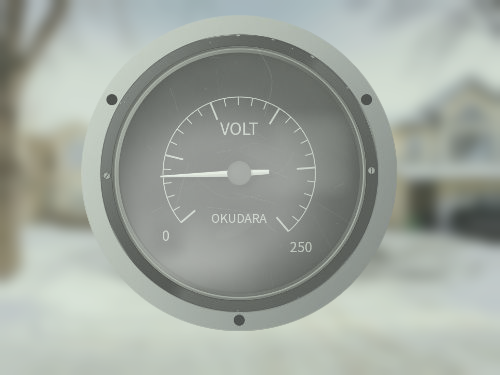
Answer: 35 V
